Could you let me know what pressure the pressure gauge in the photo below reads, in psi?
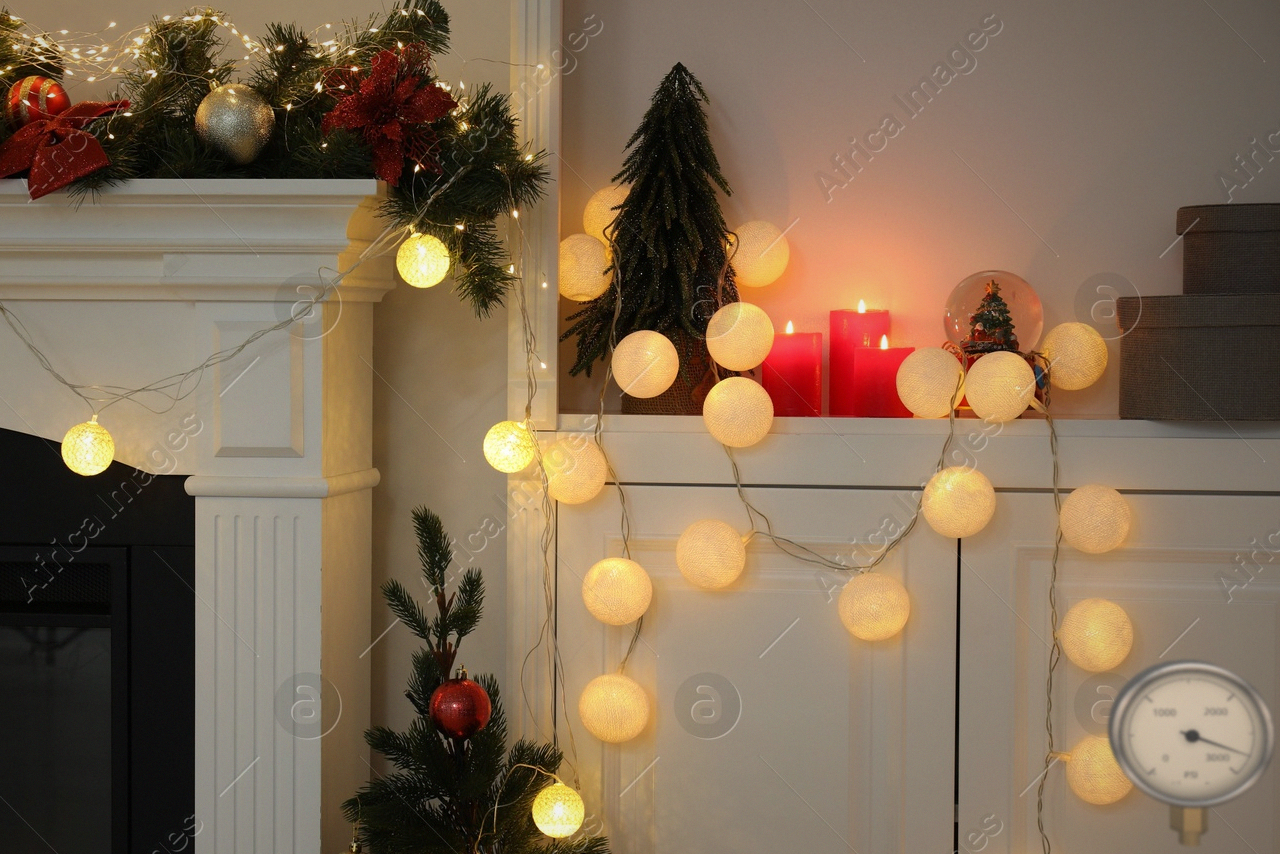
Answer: 2750 psi
